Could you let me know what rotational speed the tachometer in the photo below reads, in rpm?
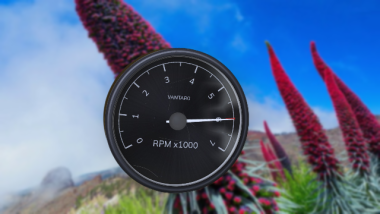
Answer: 6000 rpm
